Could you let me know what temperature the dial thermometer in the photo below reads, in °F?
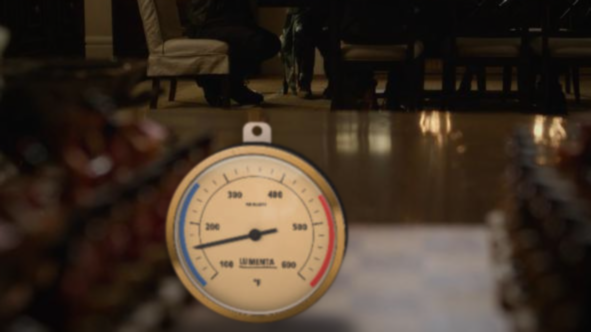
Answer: 160 °F
